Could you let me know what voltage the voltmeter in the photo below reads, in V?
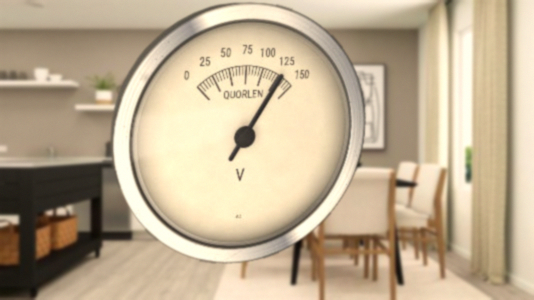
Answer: 125 V
